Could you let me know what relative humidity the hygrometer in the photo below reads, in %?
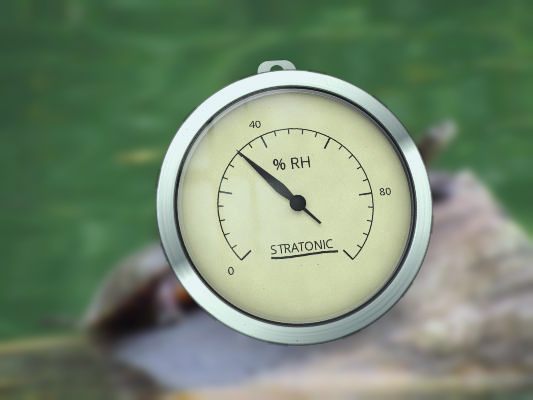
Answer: 32 %
